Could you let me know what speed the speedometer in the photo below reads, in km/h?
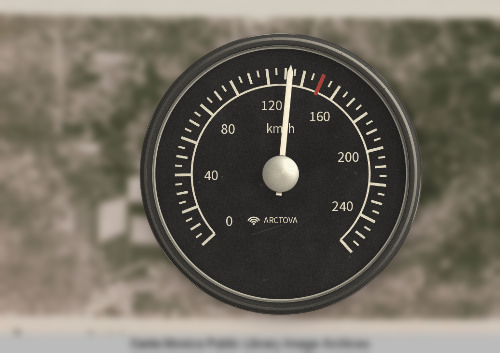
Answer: 132.5 km/h
